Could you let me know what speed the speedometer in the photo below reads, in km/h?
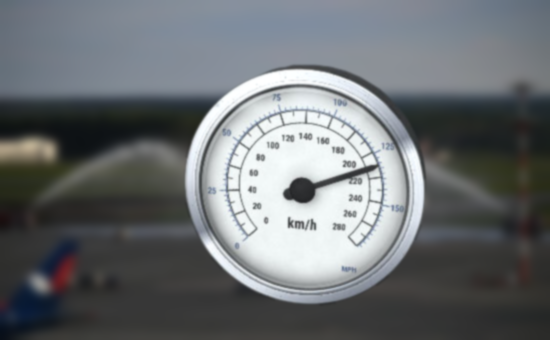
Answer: 210 km/h
